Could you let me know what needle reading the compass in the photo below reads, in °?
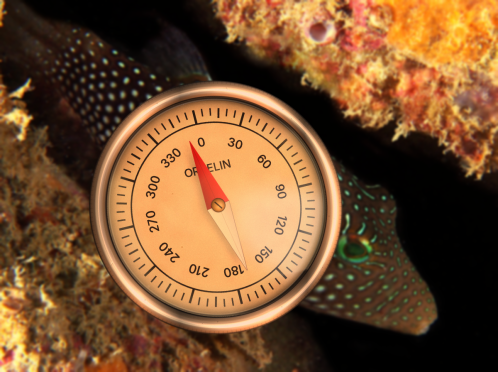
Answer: 350 °
